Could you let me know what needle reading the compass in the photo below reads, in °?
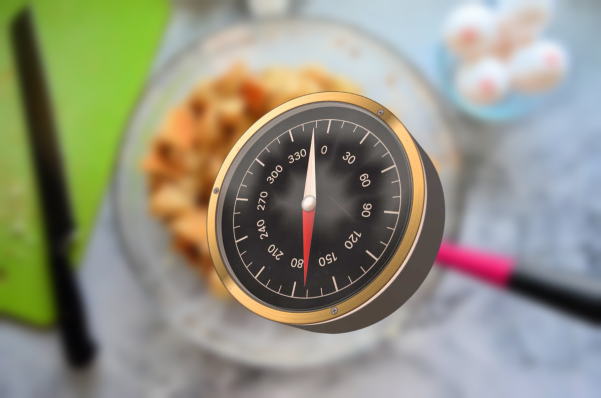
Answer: 170 °
